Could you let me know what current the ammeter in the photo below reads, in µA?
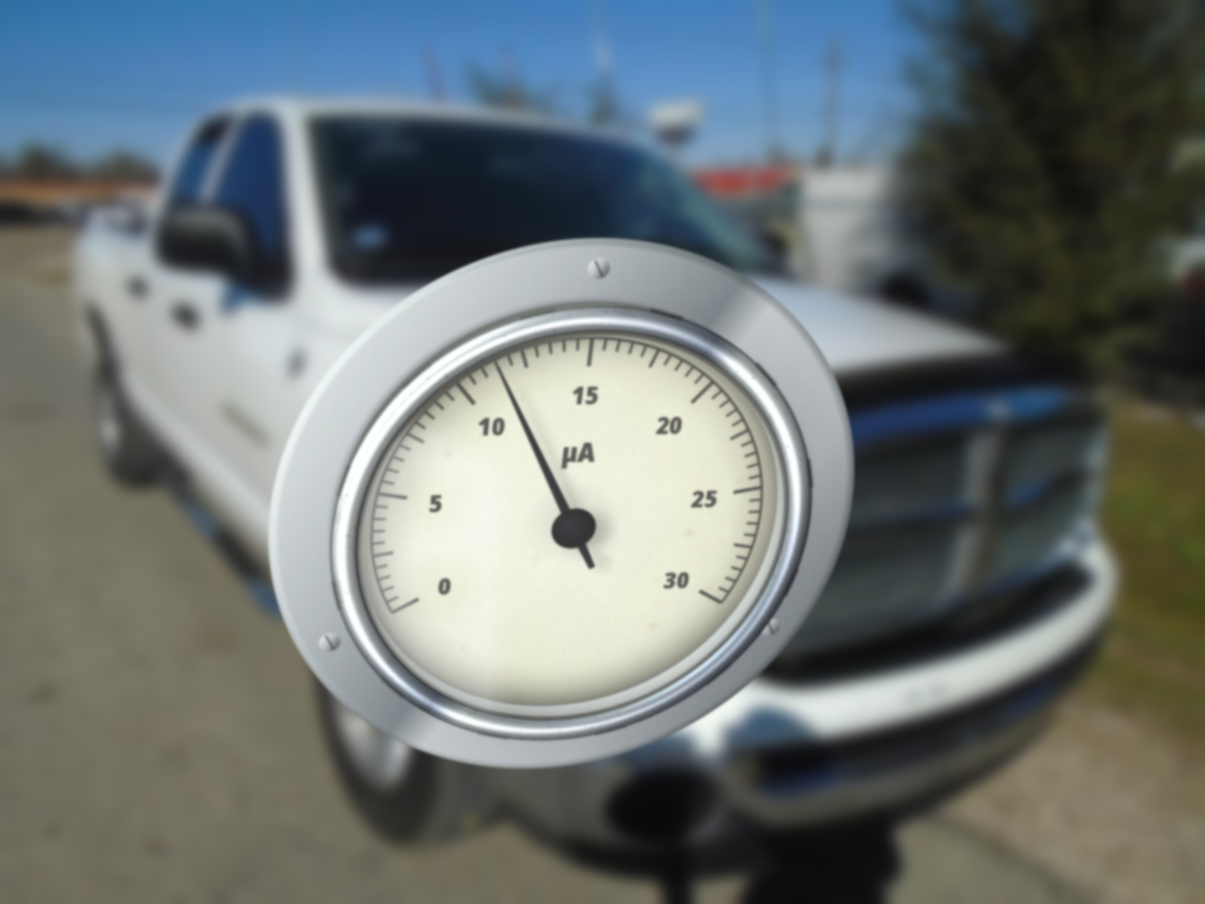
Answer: 11.5 µA
